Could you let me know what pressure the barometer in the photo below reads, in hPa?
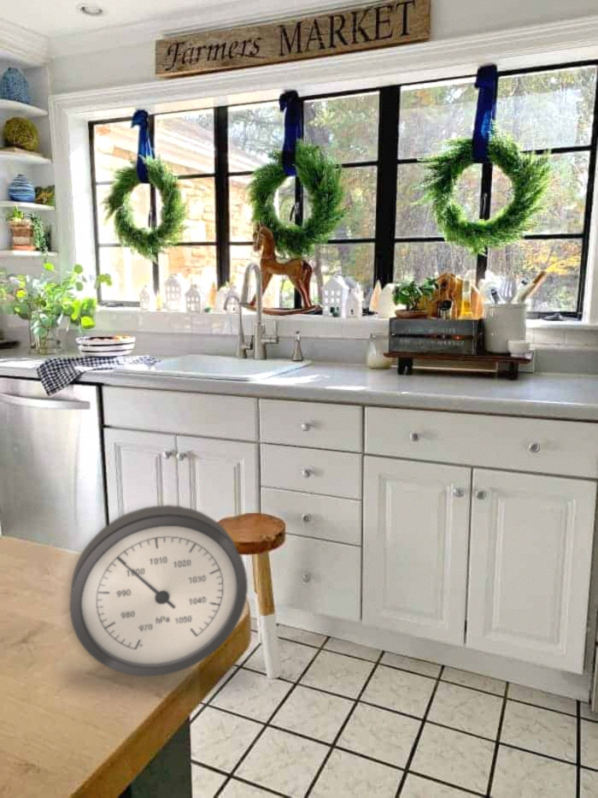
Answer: 1000 hPa
